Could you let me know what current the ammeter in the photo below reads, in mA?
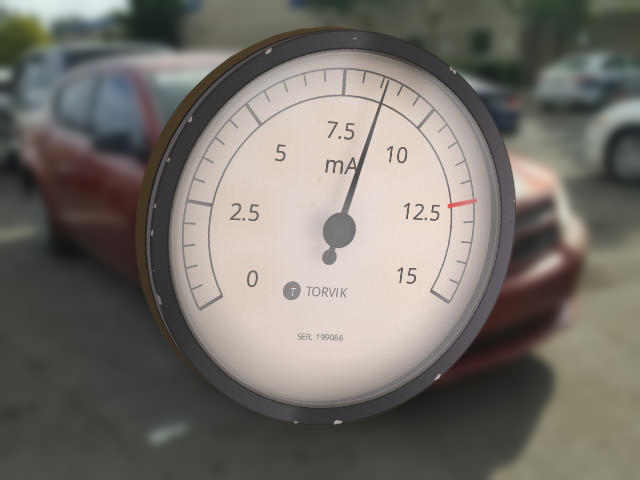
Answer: 8.5 mA
